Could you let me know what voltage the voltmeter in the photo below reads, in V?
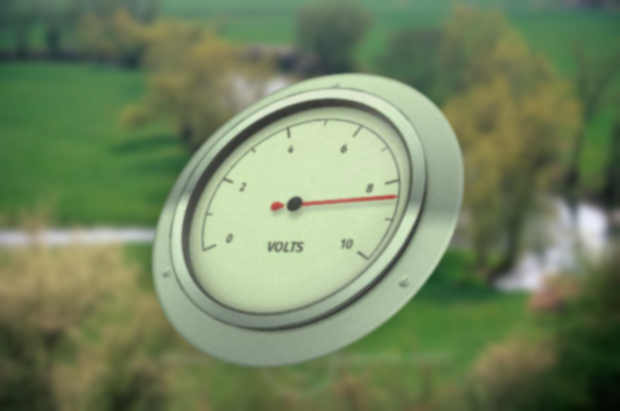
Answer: 8.5 V
